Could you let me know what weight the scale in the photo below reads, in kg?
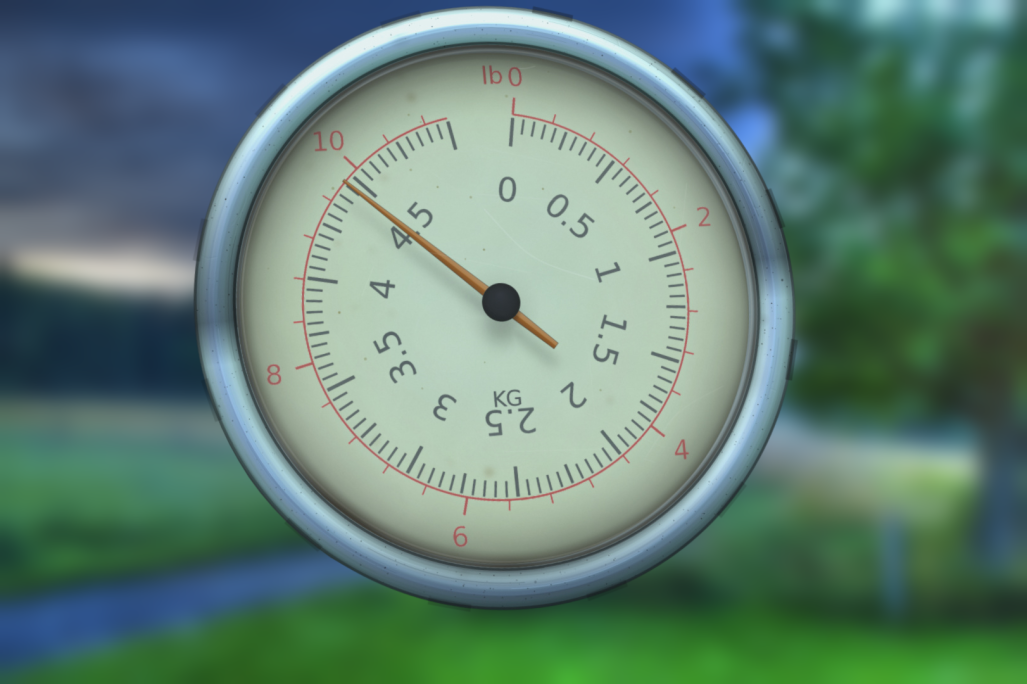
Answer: 4.45 kg
